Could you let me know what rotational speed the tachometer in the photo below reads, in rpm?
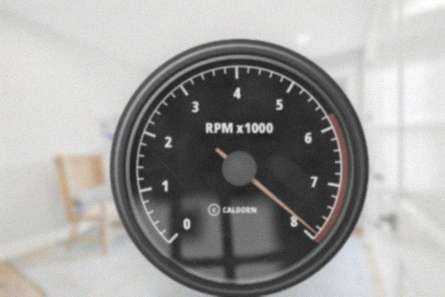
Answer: 7900 rpm
